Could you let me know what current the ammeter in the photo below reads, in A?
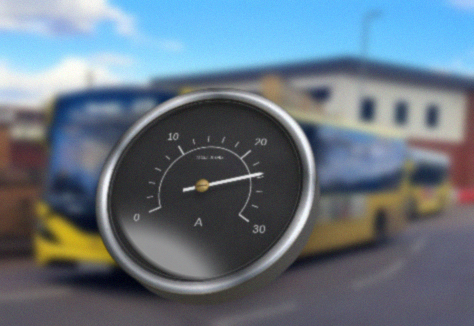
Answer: 24 A
